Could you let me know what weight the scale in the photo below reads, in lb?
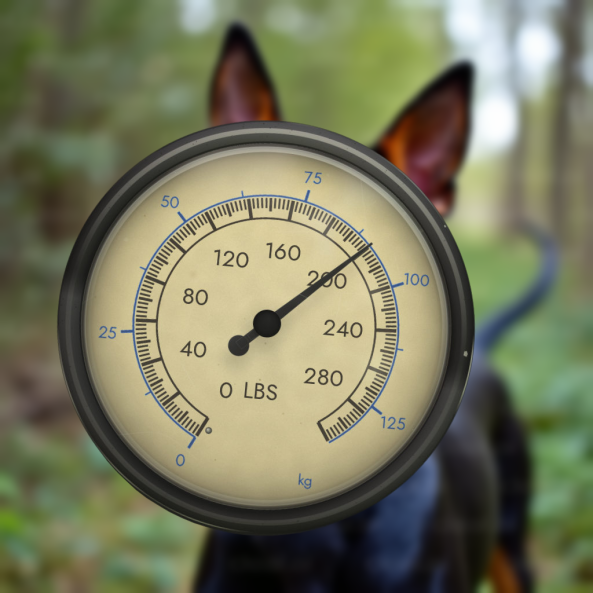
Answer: 200 lb
